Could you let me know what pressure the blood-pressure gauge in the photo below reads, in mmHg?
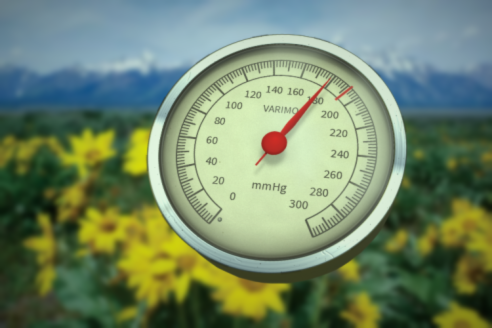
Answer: 180 mmHg
